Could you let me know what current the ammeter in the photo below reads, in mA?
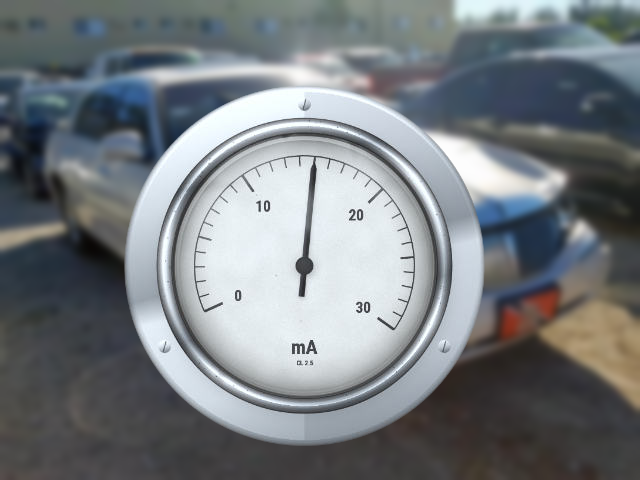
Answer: 15 mA
